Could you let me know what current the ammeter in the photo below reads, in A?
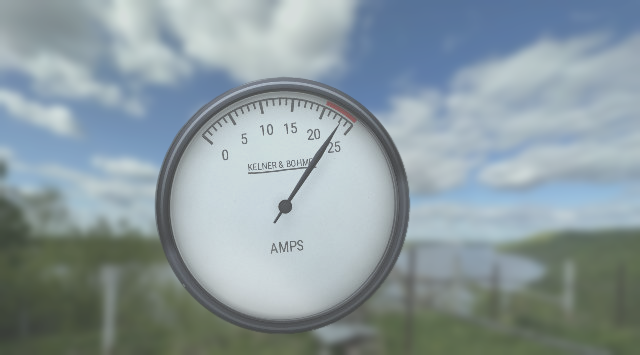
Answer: 23 A
